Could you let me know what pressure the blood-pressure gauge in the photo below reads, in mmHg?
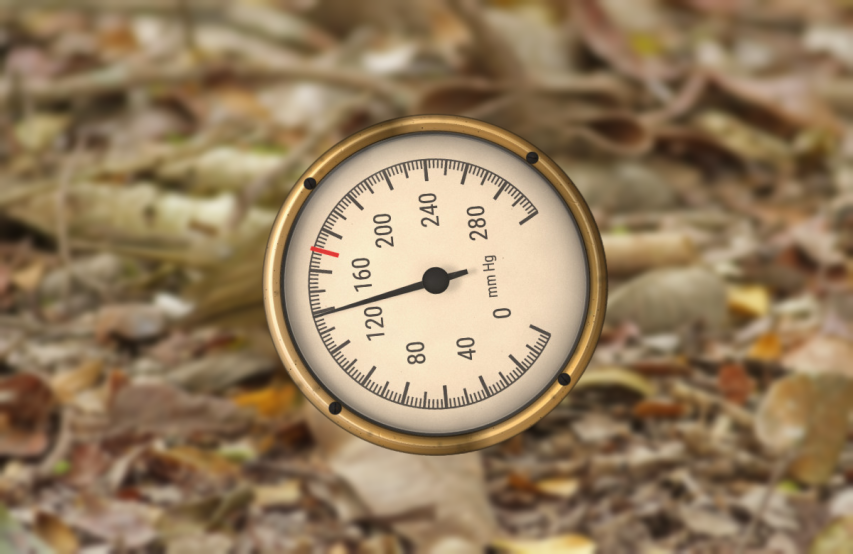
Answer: 138 mmHg
